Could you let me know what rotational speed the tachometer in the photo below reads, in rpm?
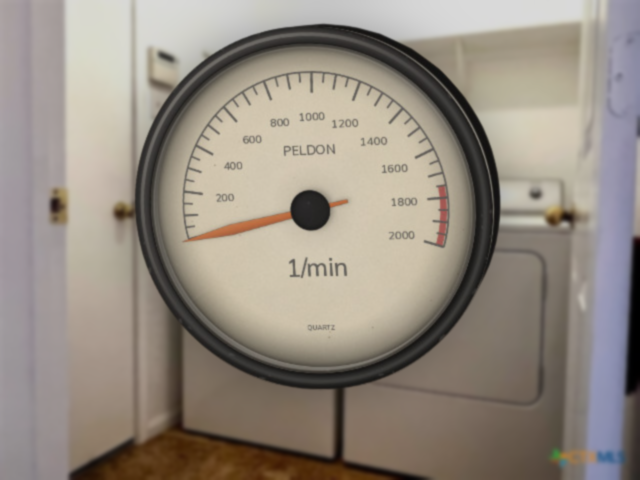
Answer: 0 rpm
